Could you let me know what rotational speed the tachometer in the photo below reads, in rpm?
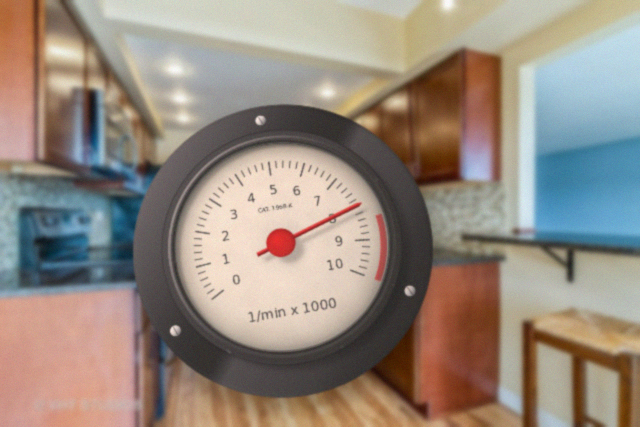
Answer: 8000 rpm
